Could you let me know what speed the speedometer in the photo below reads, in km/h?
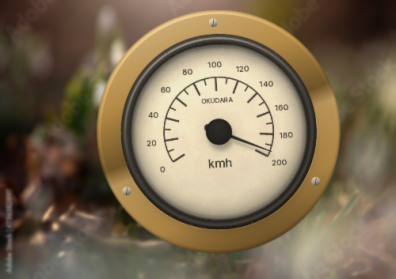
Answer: 195 km/h
